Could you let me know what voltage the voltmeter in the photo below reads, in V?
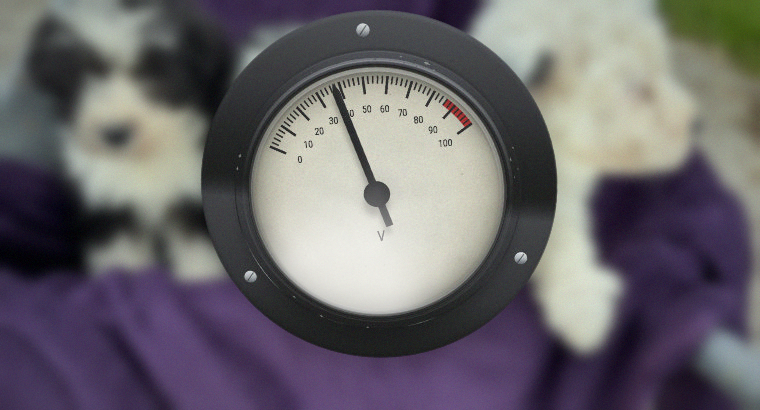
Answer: 38 V
